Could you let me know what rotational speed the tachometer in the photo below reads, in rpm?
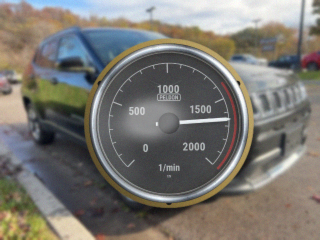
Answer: 1650 rpm
